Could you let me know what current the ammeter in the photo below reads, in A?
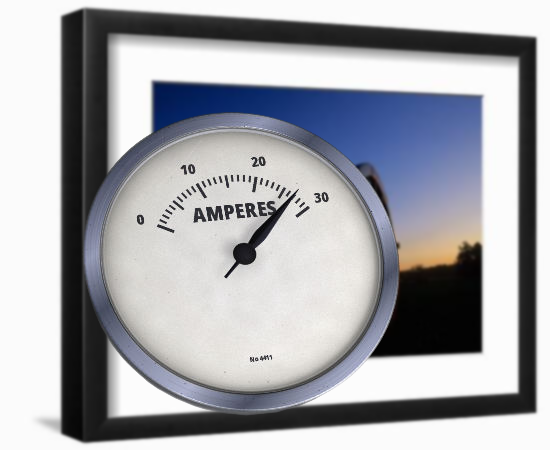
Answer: 27 A
